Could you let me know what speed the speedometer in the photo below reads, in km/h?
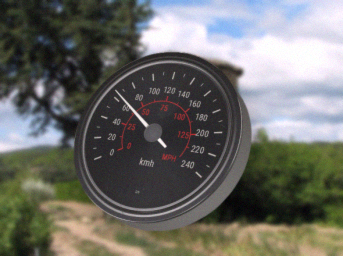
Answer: 65 km/h
